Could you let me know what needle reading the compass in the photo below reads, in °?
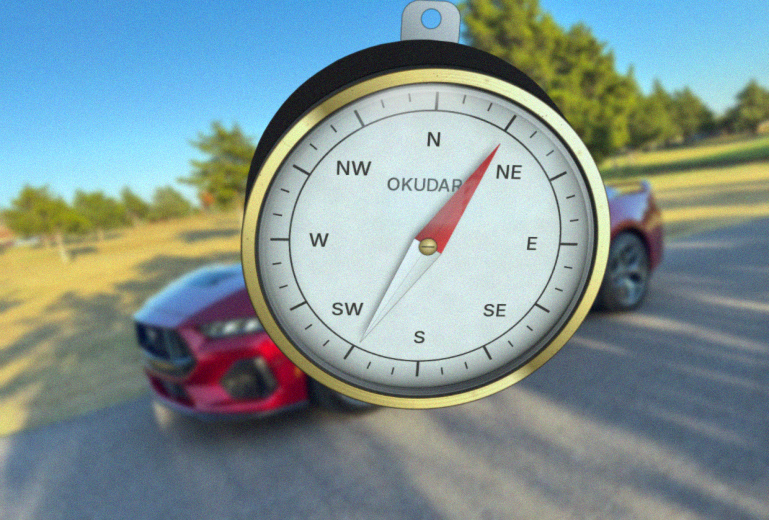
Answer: 30 °
